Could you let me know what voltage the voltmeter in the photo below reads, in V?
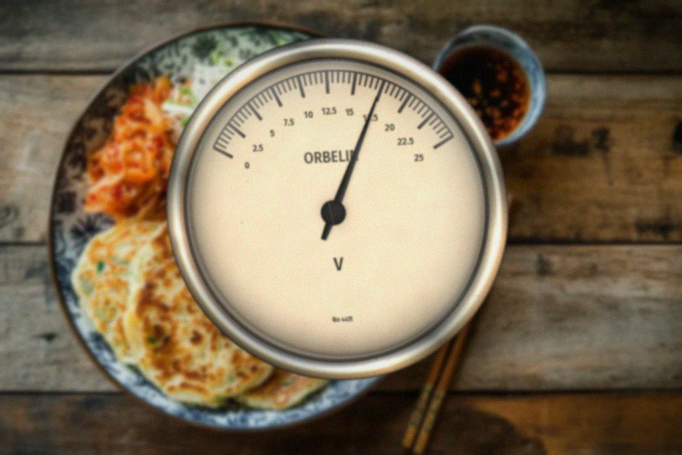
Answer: 17.5 V
